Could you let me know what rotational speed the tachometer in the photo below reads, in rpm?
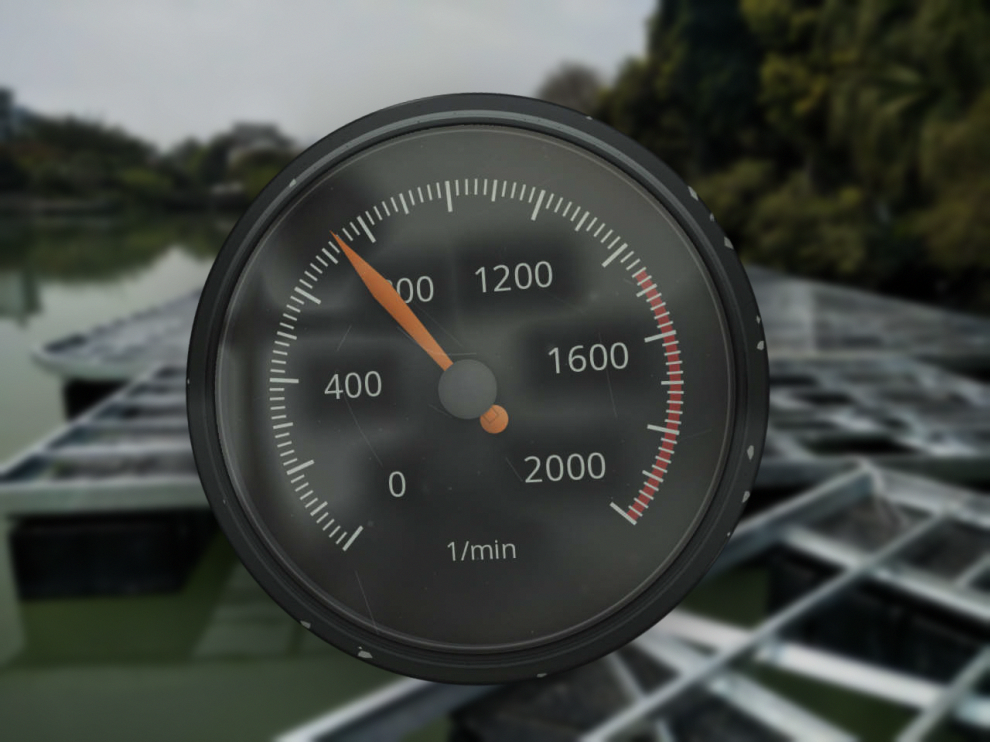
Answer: 740 rpm
